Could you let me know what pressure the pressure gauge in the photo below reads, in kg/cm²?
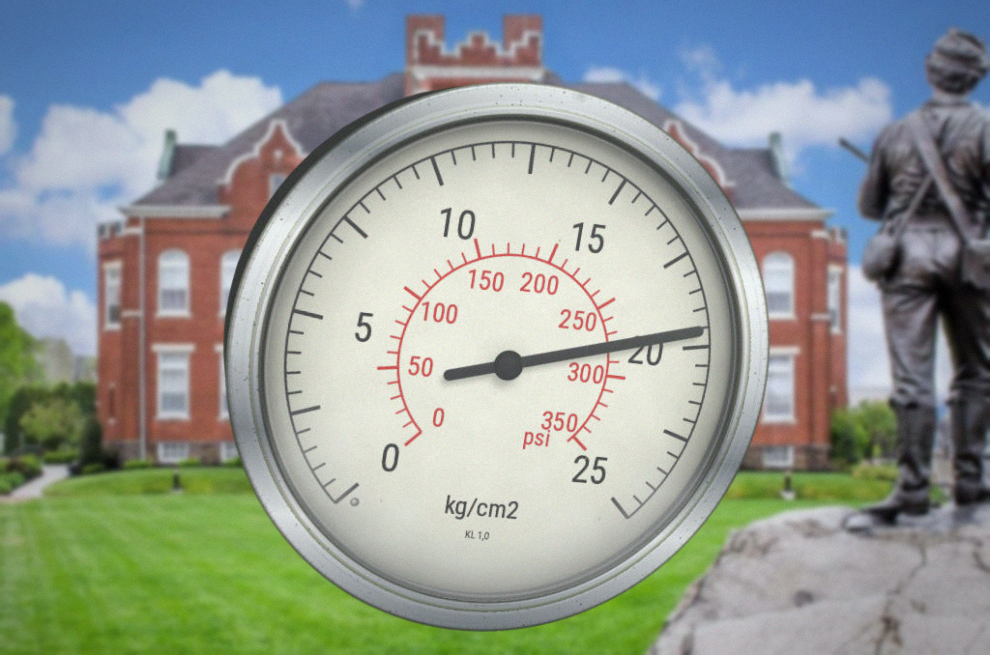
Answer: 19.5 kg/cm²
